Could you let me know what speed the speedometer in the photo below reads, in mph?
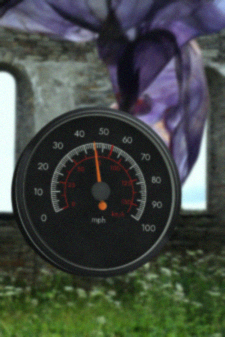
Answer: 45 mph
